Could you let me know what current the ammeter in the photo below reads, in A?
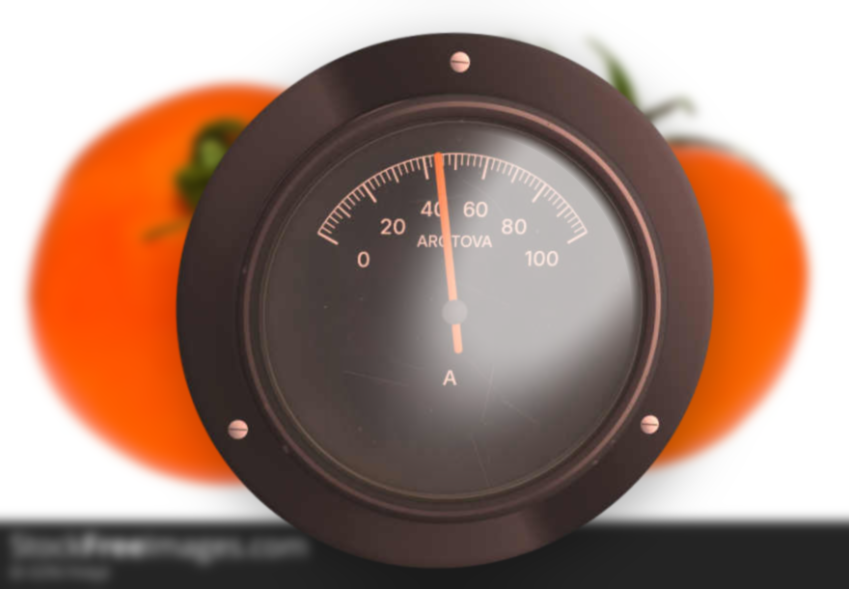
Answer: 44 A
